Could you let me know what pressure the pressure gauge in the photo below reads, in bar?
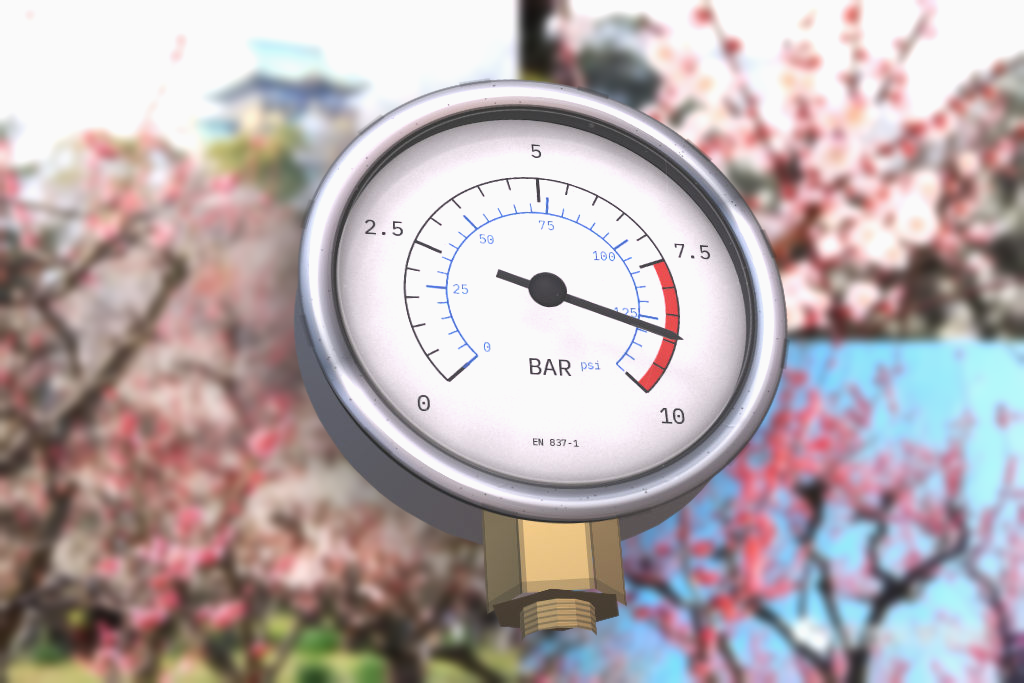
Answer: 9 bar
